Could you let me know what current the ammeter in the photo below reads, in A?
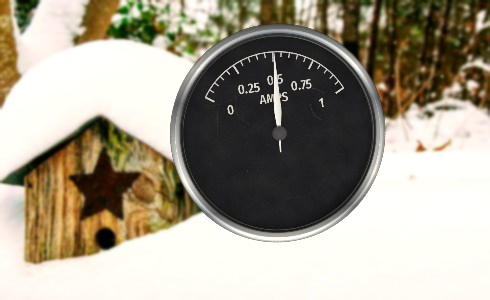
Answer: 0.5 A
